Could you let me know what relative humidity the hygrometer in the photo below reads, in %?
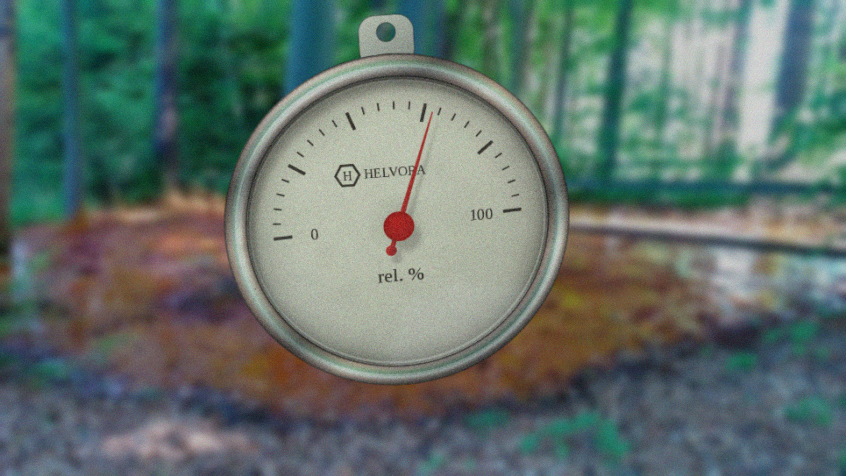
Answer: 62 %
